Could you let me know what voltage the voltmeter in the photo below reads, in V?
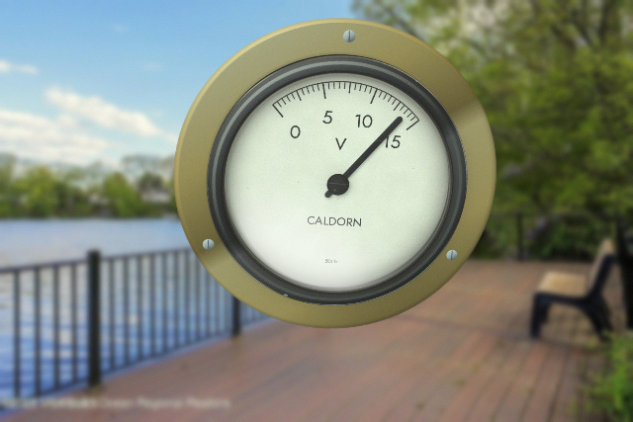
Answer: 13.5 V
